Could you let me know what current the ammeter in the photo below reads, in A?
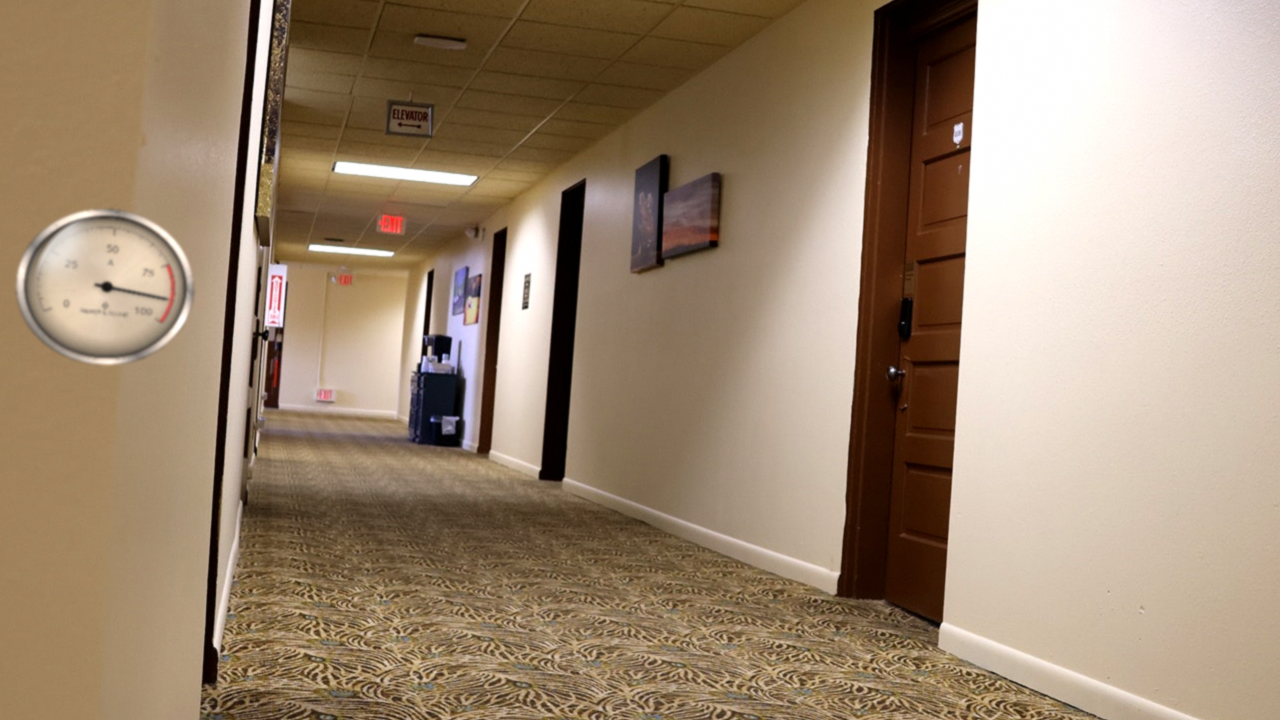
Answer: 90 A
